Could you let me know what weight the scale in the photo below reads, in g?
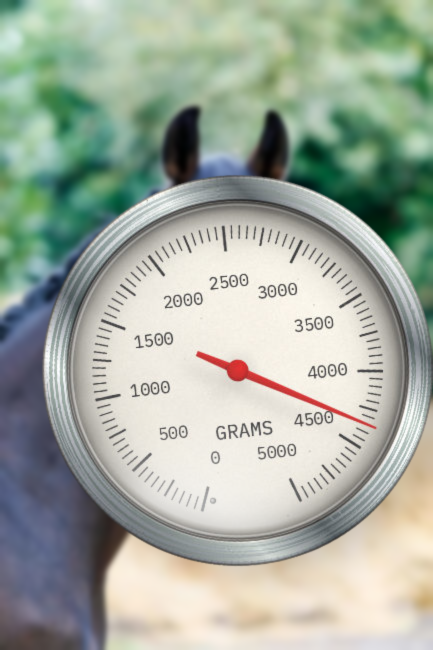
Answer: 4350 g
